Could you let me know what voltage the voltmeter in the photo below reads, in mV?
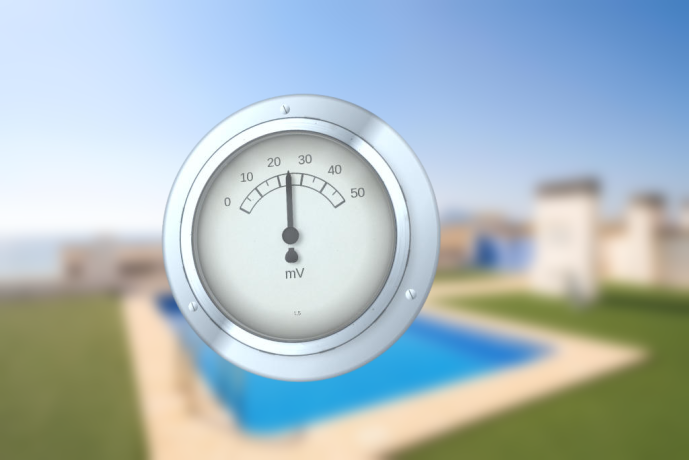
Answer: 25 mV
